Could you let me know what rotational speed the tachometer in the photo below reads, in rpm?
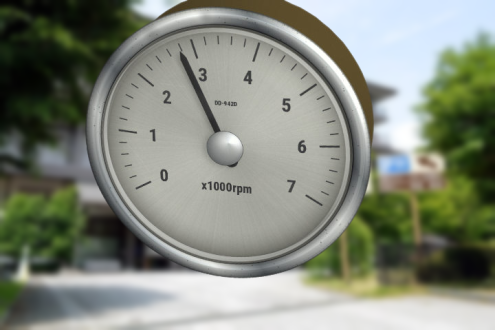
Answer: 2800 rpm
